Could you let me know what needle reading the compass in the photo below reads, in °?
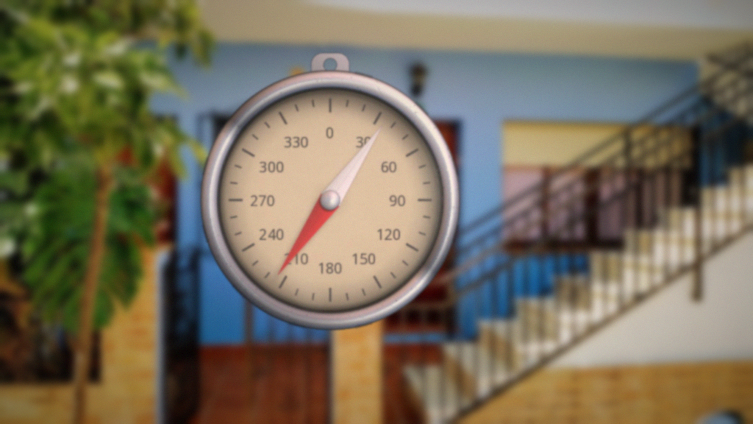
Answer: 215 °
